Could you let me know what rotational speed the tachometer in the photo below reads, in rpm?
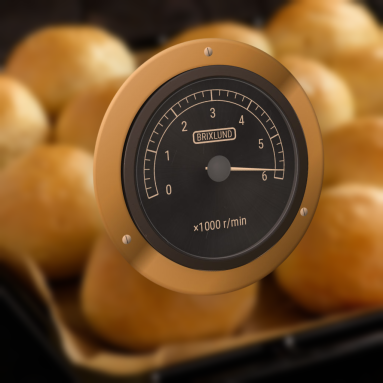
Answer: 5800 rpm
